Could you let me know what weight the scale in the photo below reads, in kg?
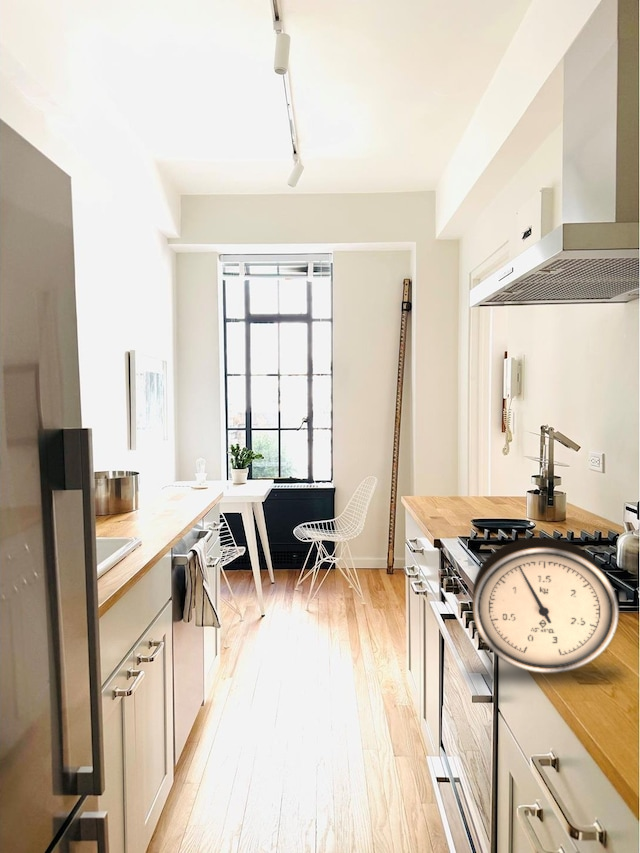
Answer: 1.25 kg
